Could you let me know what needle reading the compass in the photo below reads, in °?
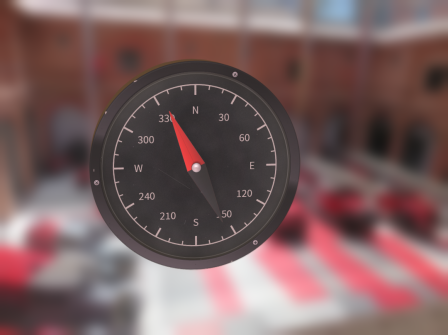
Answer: 335 °
